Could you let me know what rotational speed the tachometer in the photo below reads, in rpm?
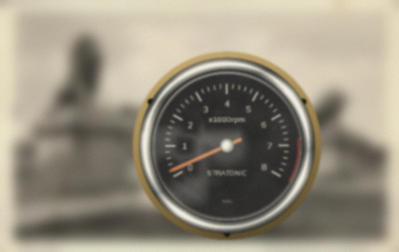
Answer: 200 rpm
